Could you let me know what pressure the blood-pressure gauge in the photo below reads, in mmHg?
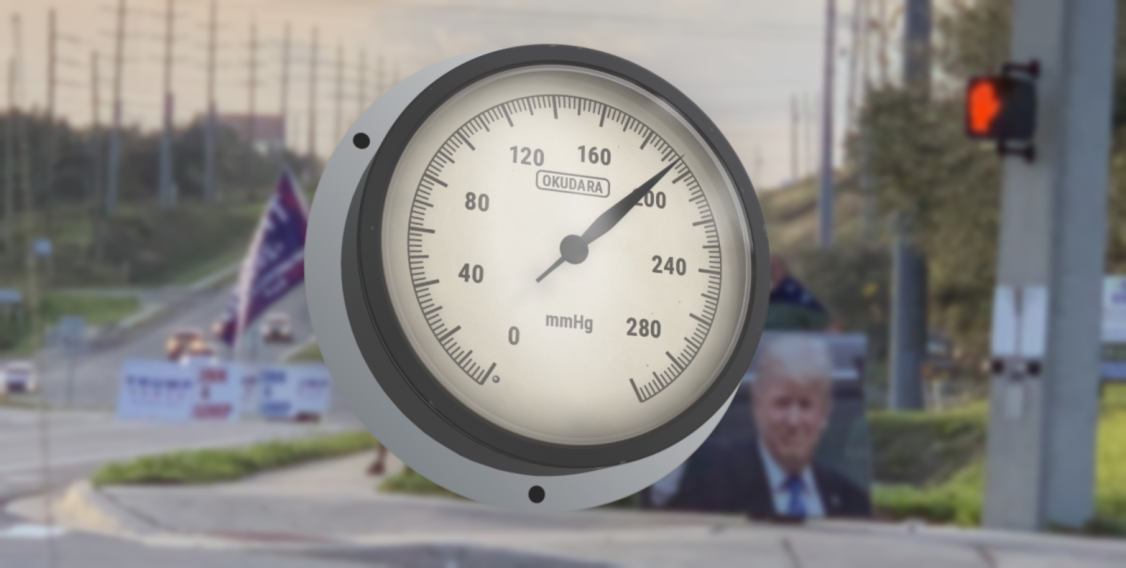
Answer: 194 mmHg
